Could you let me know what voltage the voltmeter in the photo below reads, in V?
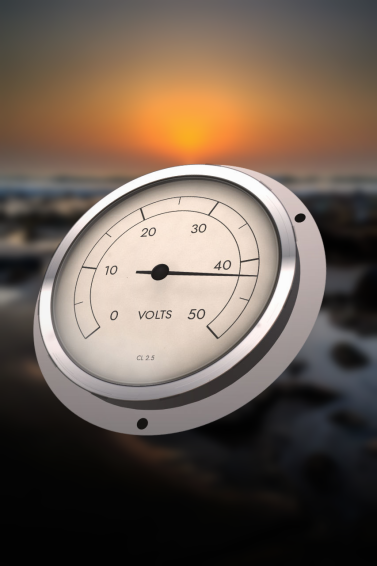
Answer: 42.5 V
